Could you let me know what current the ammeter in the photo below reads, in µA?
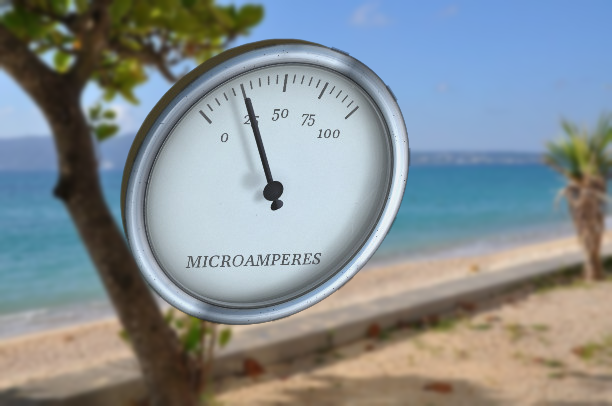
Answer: 25 µA
